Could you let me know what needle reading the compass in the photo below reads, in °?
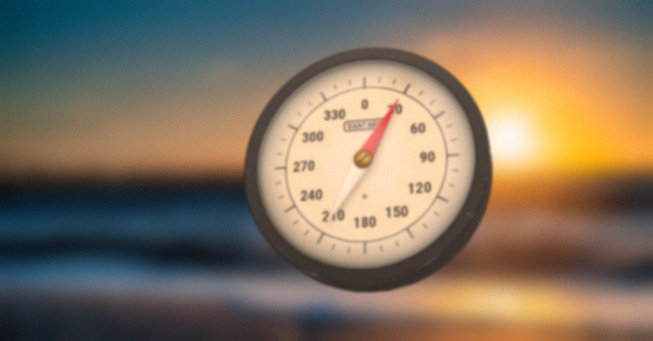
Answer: 30 °
